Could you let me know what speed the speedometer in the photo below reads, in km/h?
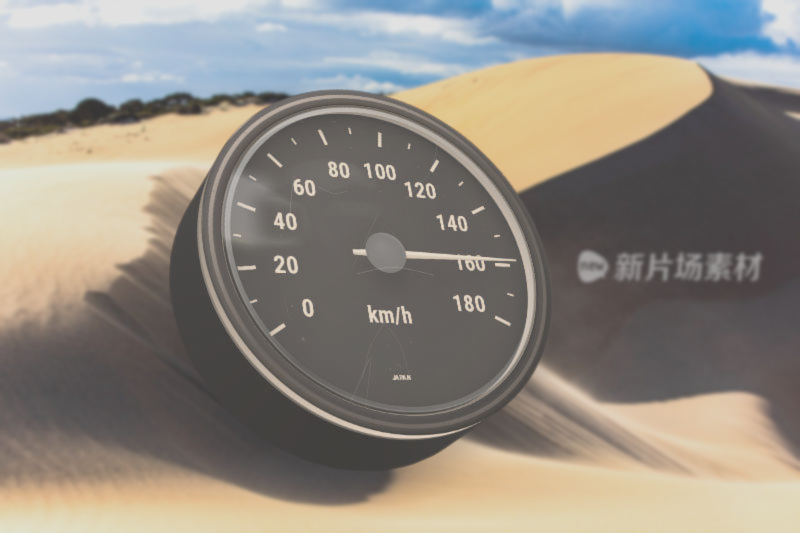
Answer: 160 km/h
